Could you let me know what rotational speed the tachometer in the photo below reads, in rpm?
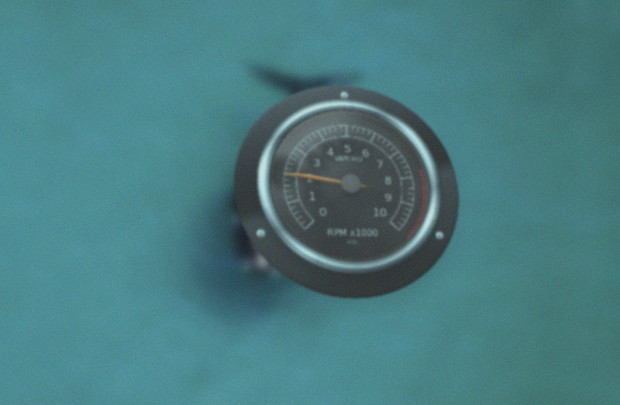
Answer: 2000 rpm
